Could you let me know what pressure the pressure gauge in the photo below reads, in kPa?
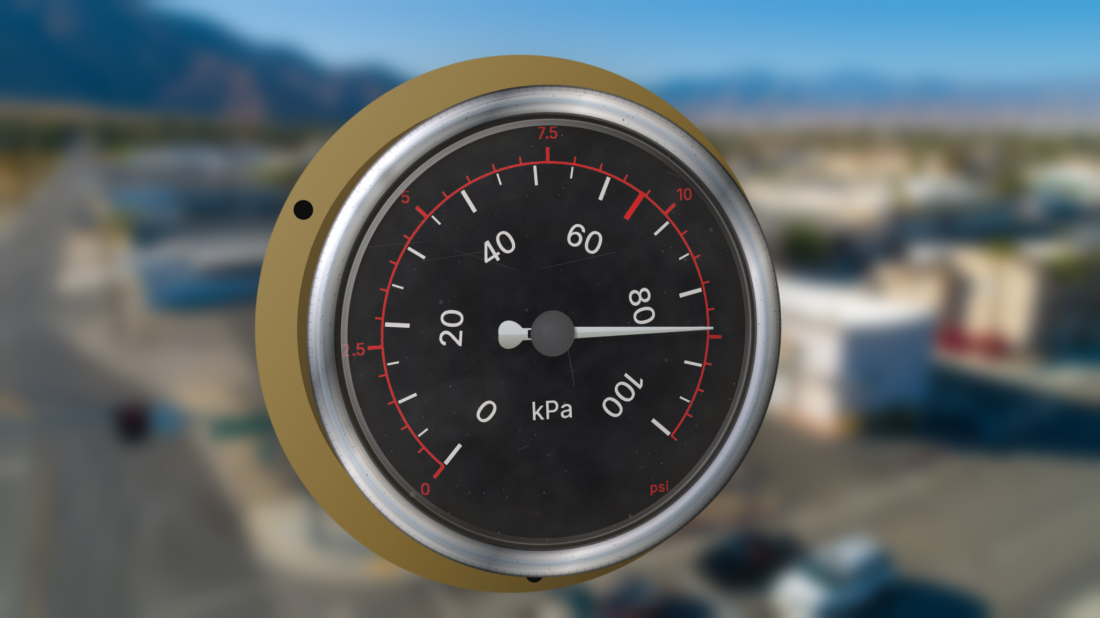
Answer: 85 kPa
